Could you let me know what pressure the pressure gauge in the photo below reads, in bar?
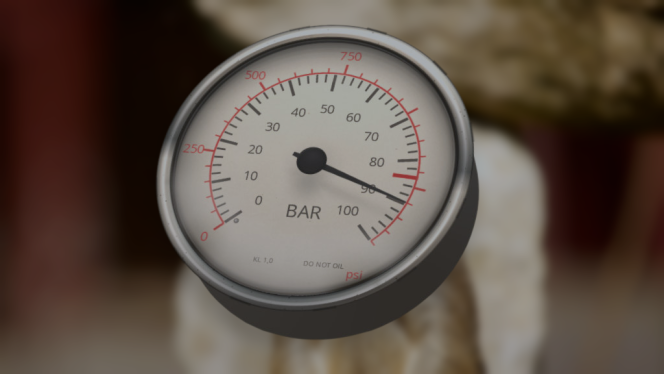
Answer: 90 bar
